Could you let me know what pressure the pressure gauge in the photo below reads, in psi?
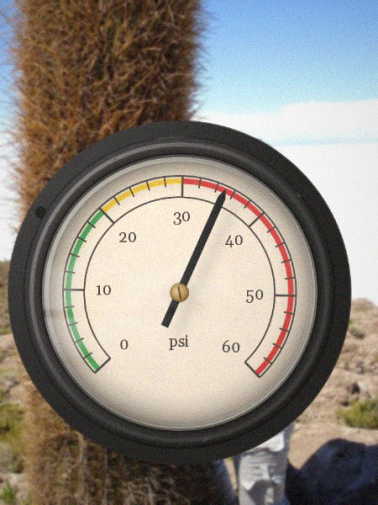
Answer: 35 psi
